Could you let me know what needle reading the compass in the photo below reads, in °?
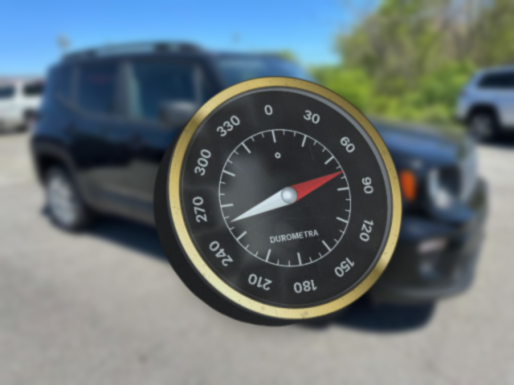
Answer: 75 °
